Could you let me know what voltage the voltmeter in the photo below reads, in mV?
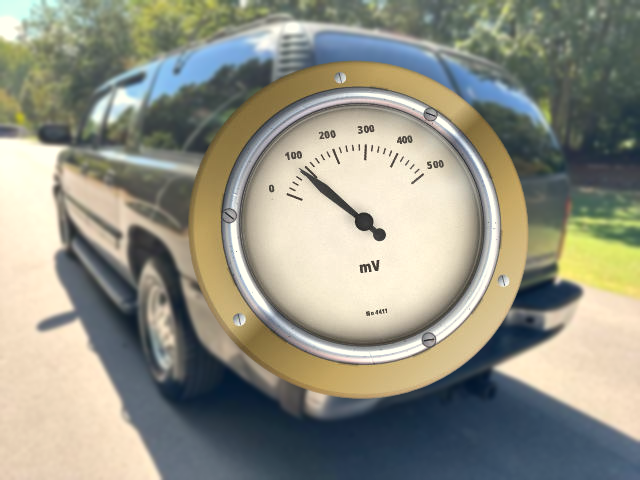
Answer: 80 mV
